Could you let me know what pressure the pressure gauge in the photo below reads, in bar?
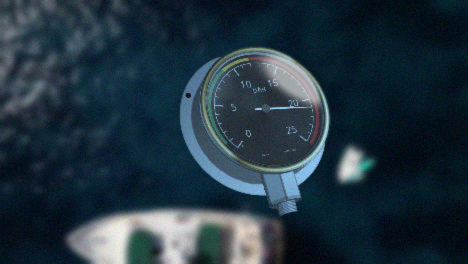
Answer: 21 bar
